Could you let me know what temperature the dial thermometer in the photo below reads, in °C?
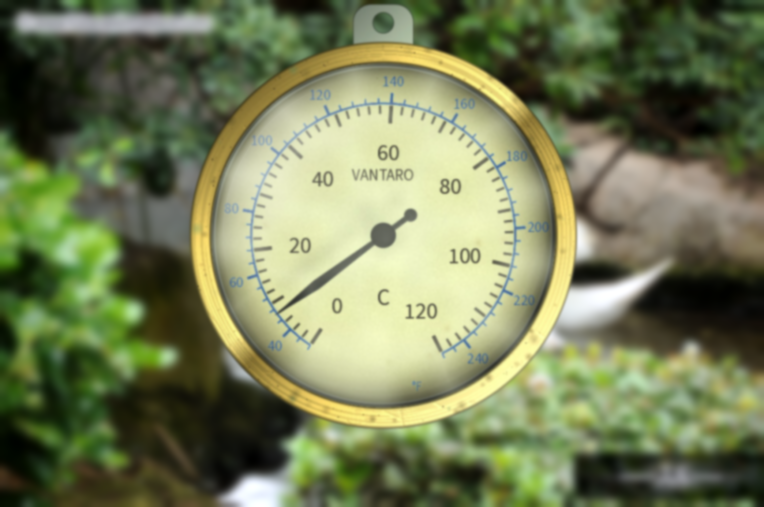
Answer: 8 °C
